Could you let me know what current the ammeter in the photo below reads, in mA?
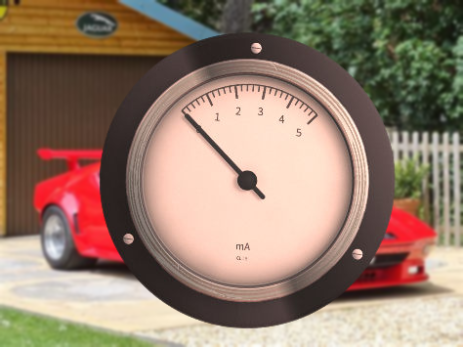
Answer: 0 mA
